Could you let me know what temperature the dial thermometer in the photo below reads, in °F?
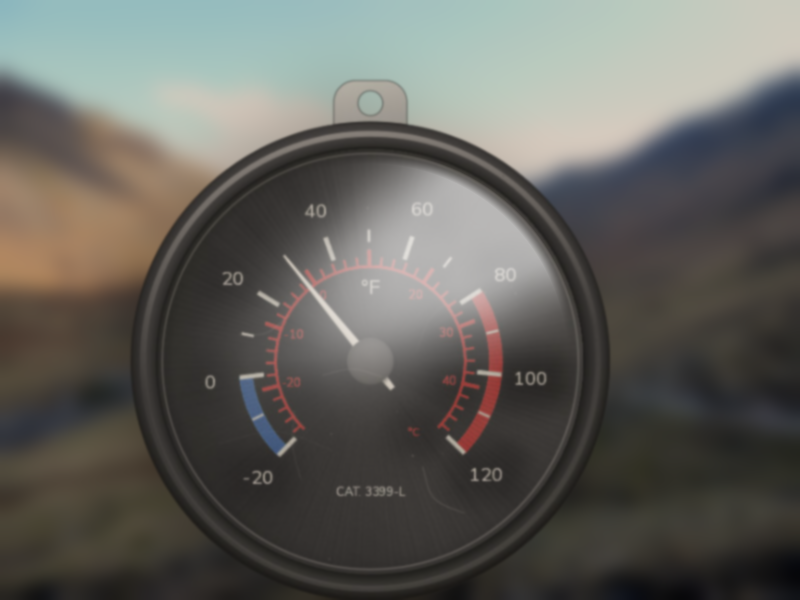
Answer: 30 °F
